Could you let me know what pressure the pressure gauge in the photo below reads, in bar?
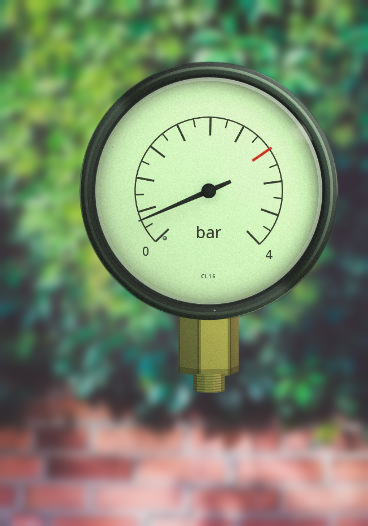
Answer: 0.3 bar
